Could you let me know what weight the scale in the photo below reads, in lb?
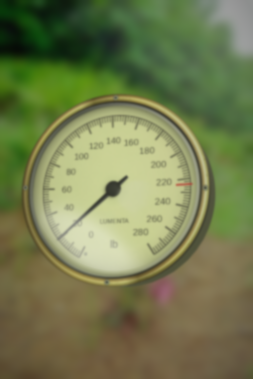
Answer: 20 lb
